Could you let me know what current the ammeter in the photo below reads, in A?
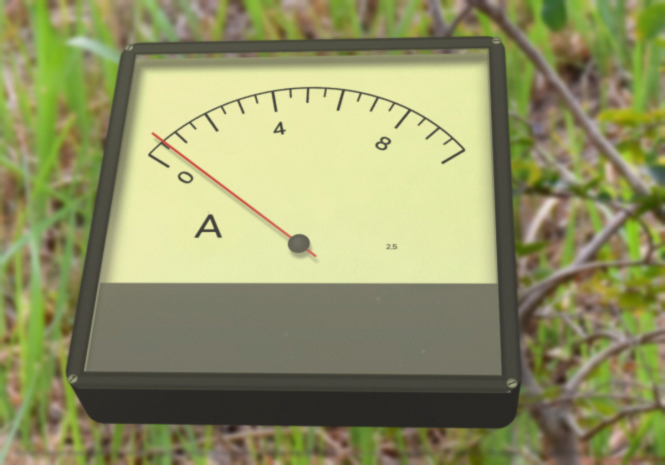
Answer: 0.5 A
